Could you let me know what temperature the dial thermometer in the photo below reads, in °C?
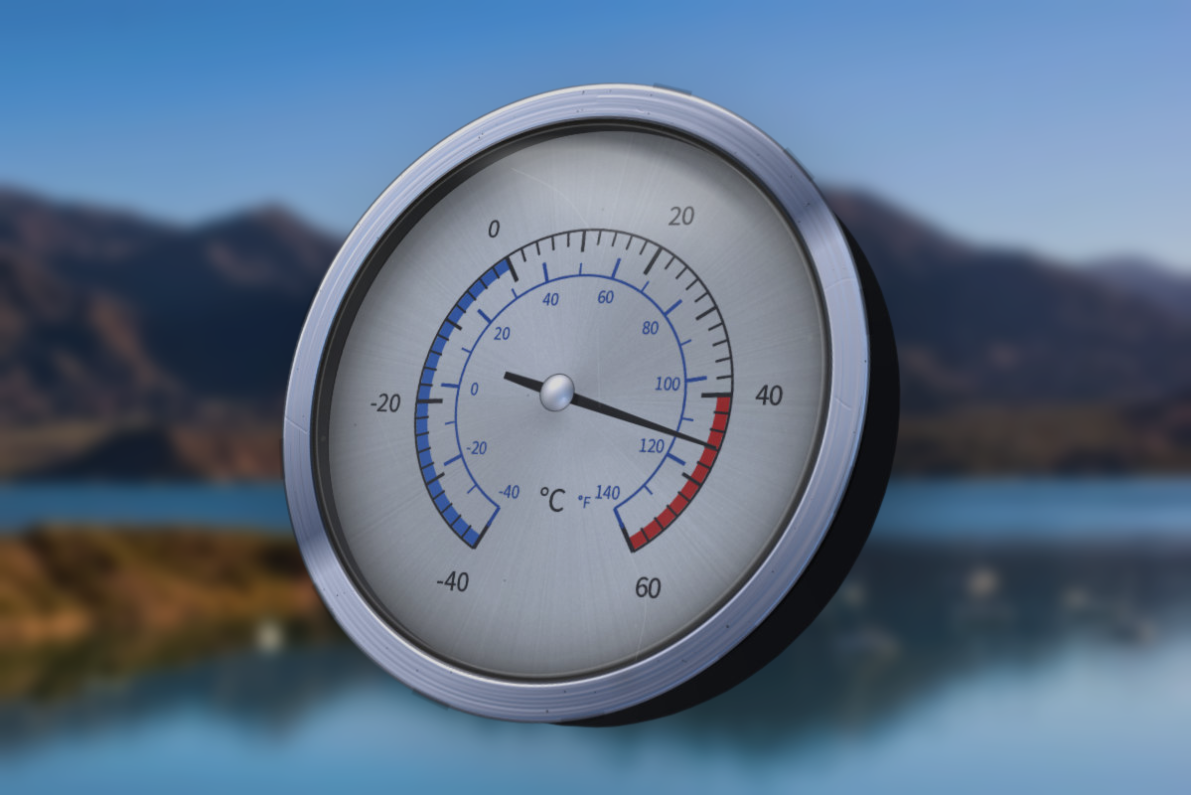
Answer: 46 °C
